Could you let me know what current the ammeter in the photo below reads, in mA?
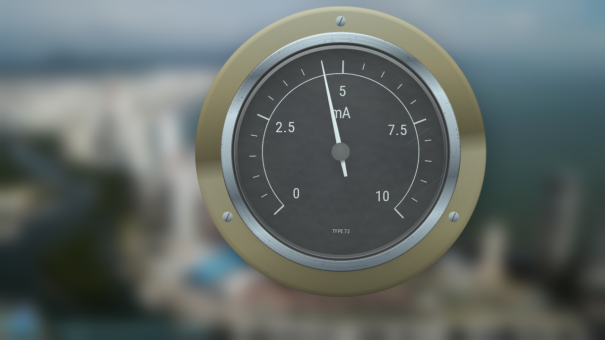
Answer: 4.5 mA
